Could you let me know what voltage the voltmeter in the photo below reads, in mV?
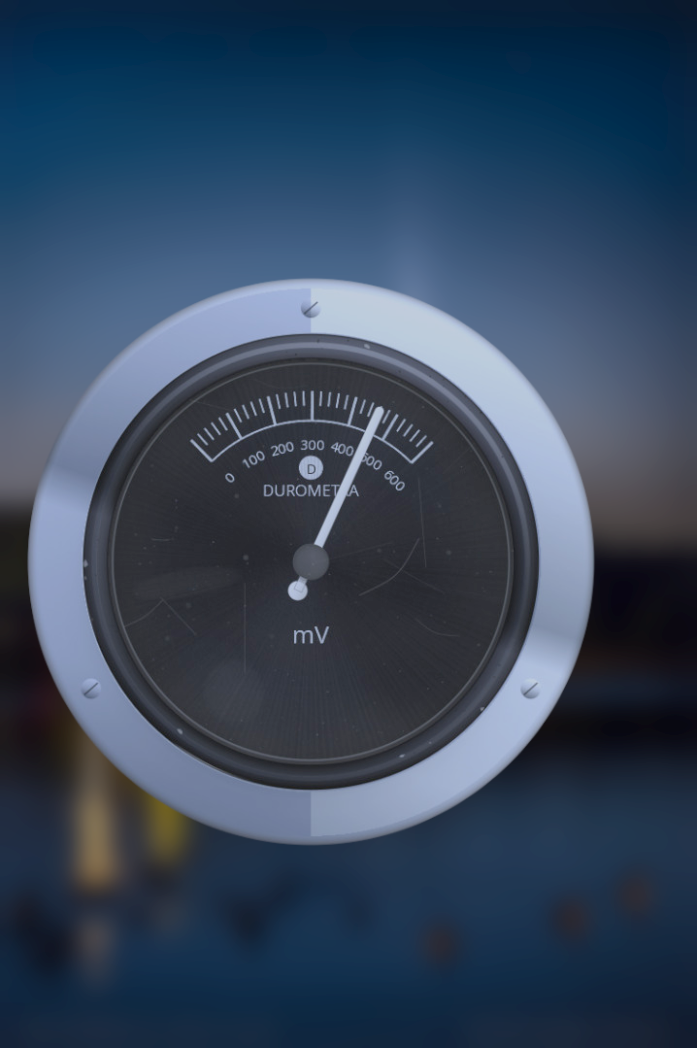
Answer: 460 mV
